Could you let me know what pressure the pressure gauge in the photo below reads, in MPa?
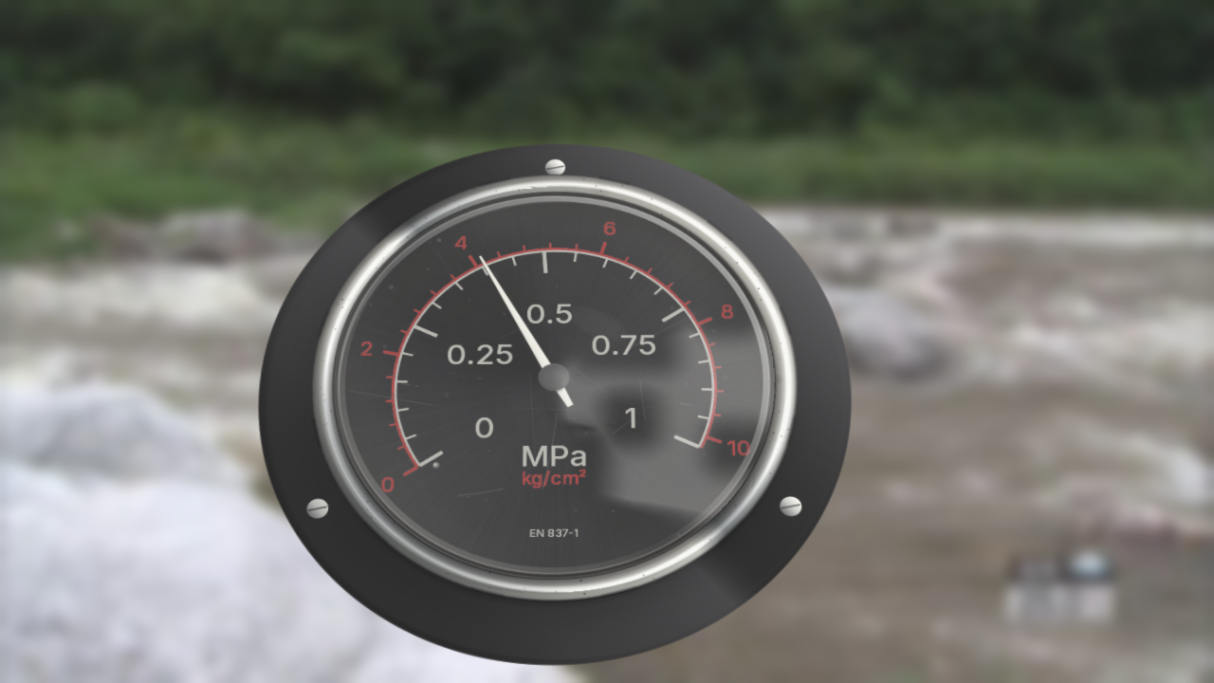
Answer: 0.4 MPa
